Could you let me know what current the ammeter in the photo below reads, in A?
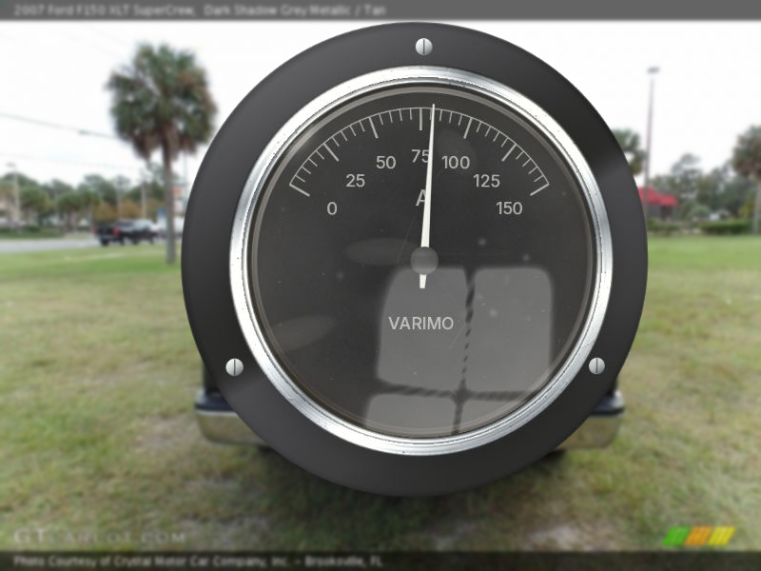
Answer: 80 A
